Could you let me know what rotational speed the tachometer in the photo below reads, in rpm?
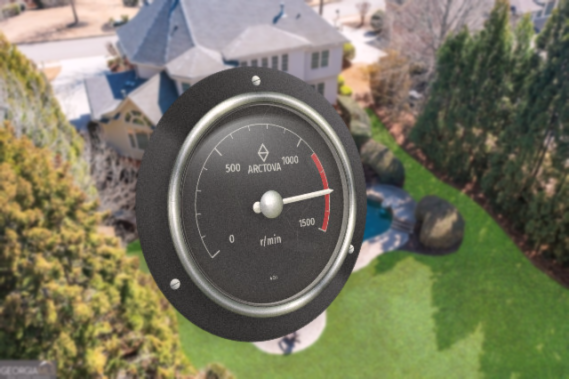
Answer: 1300 rpm
